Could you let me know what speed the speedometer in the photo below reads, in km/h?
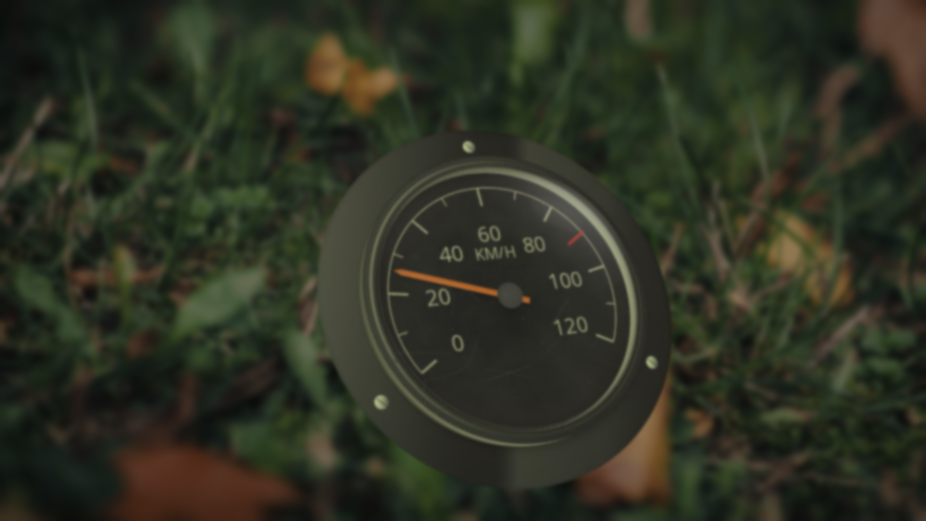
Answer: 25 km/h
